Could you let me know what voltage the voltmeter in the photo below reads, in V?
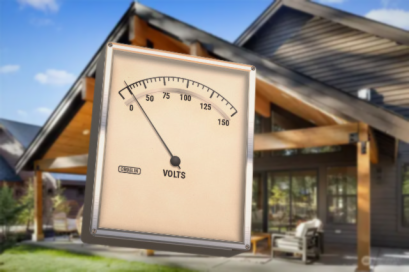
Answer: 25 V
